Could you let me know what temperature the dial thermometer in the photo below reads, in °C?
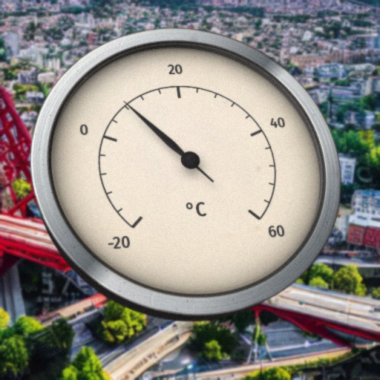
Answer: 8 °C
